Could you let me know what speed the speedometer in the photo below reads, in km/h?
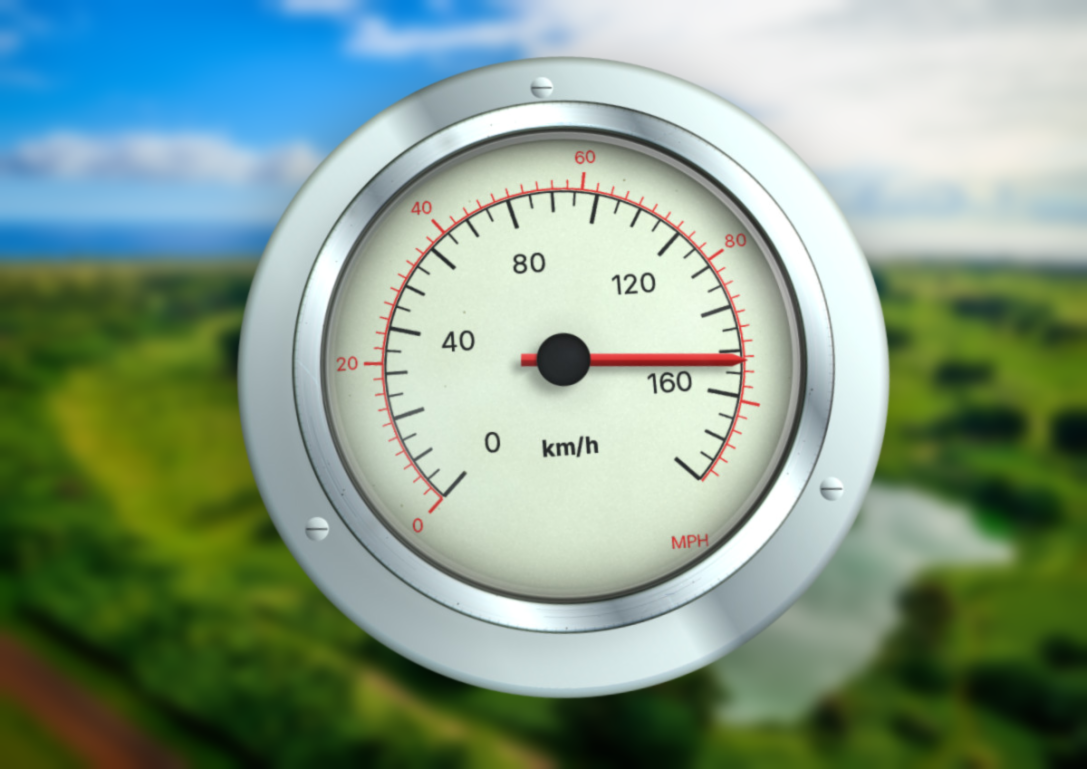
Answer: 152.5 km/h
